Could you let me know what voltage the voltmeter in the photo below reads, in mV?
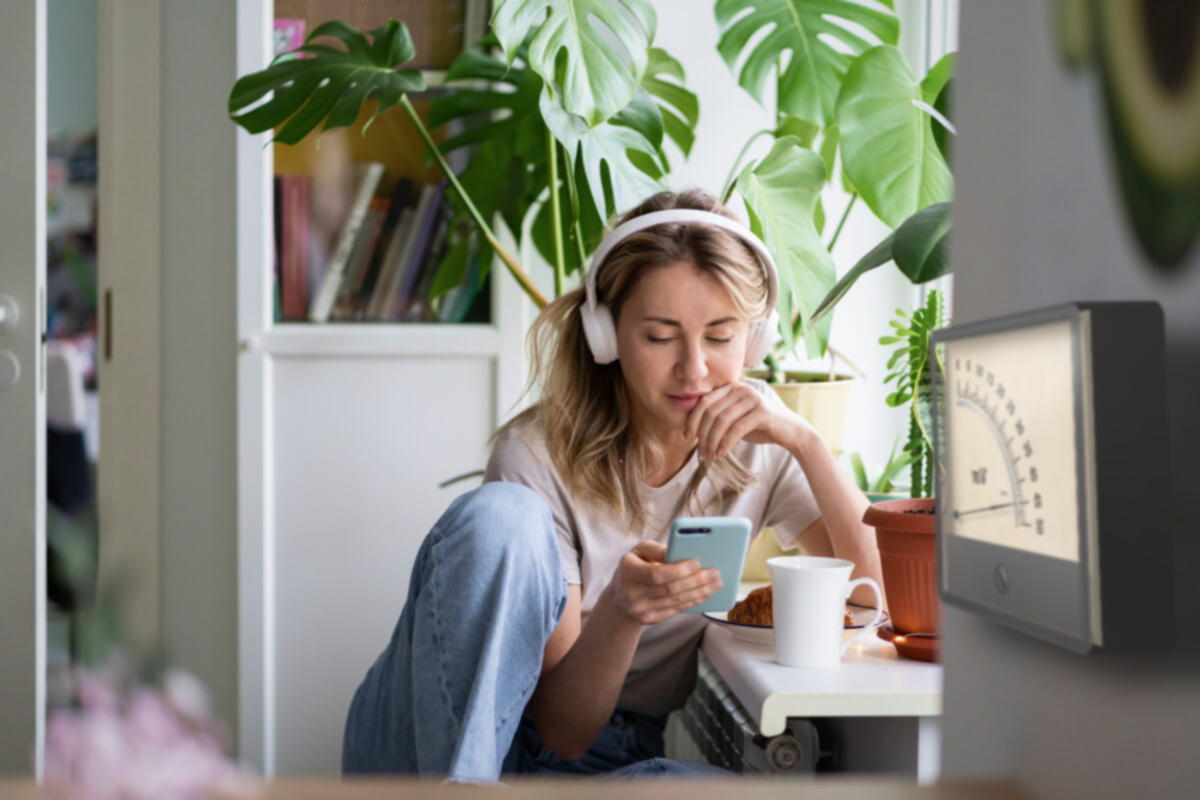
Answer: 45 mV
